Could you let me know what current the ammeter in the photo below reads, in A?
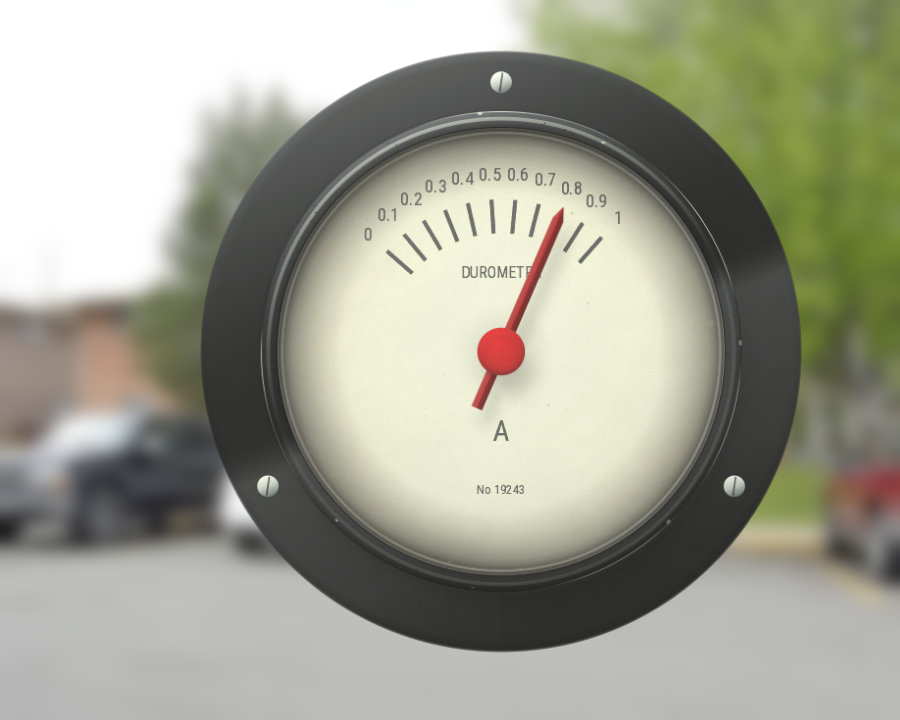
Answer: 0.8 A
